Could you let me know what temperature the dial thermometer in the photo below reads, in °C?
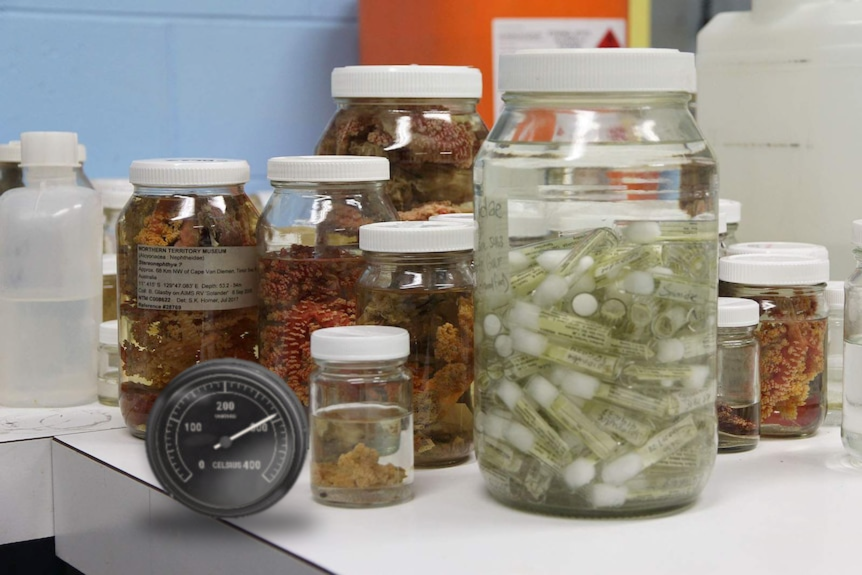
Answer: 290 °C
